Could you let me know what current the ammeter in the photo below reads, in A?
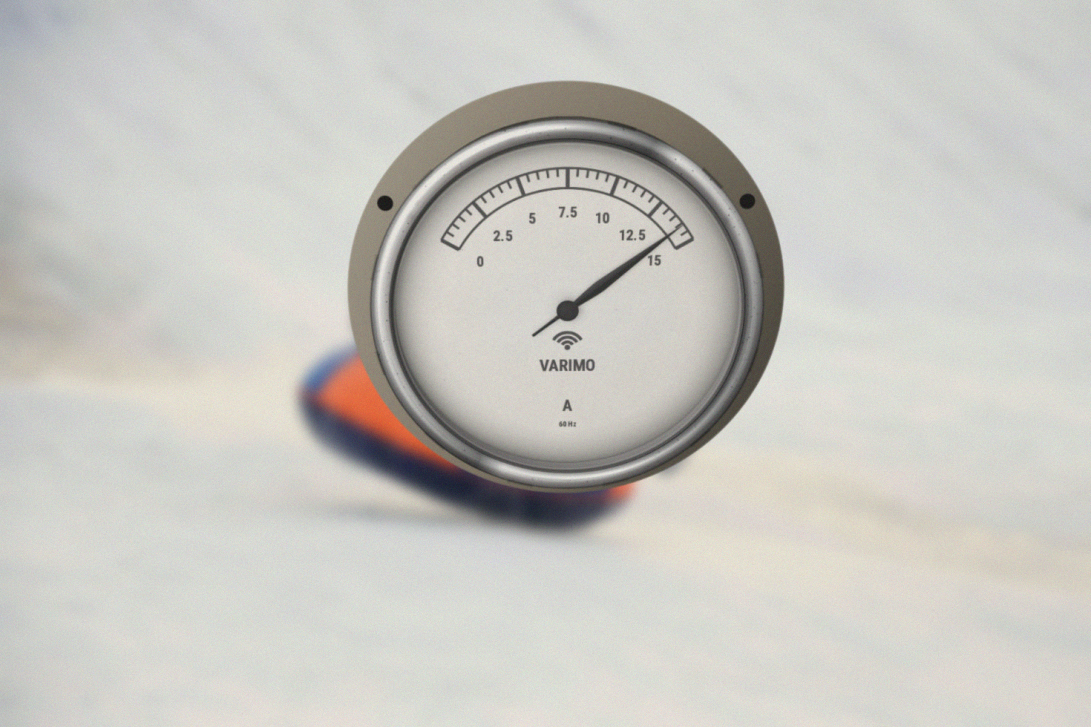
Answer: 14 A
